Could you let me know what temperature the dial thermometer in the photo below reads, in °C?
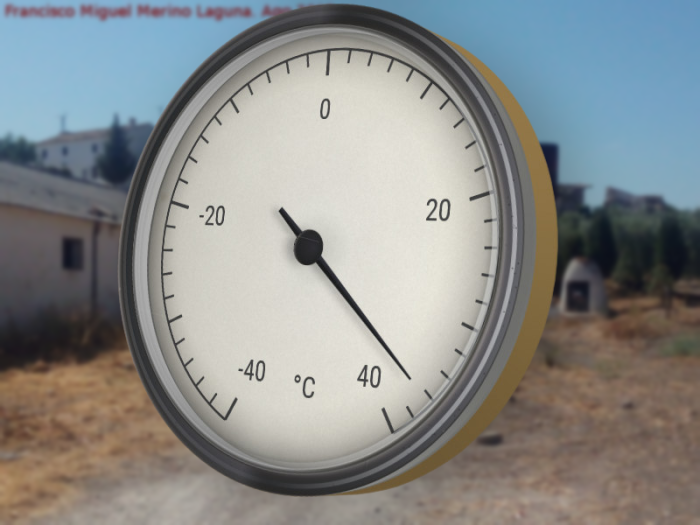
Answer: 36 °C
